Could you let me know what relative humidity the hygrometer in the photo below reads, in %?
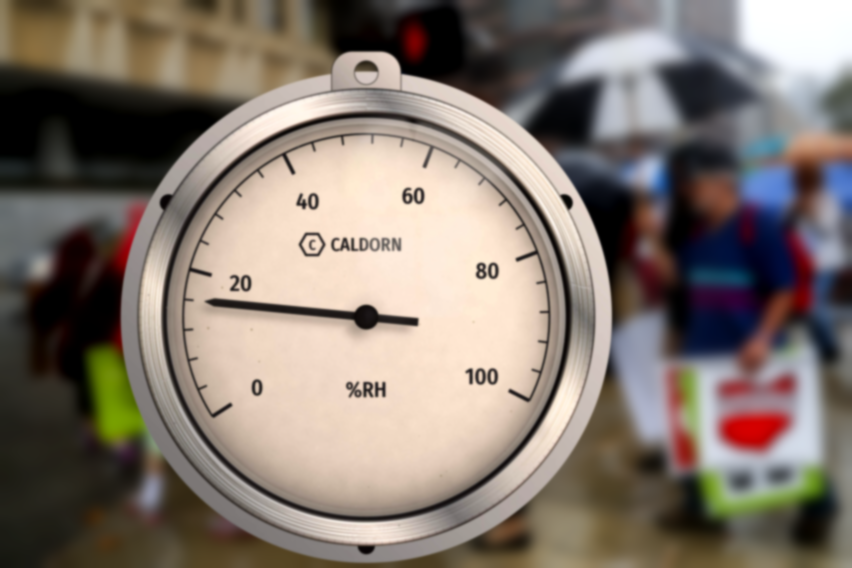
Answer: 16 %
